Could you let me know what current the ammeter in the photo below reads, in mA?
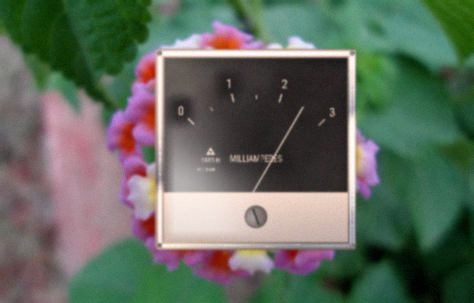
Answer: 2.5 mA
